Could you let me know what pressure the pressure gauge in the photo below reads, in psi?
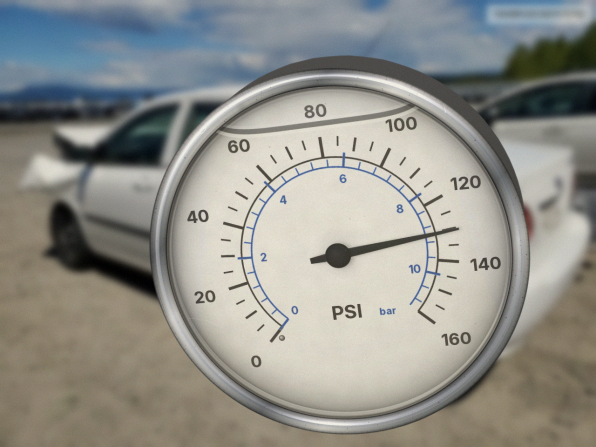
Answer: 130 psi
